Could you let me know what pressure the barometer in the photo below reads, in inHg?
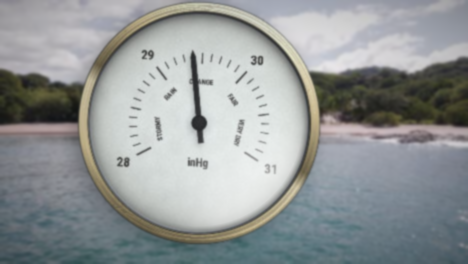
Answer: 29.4 inHg
